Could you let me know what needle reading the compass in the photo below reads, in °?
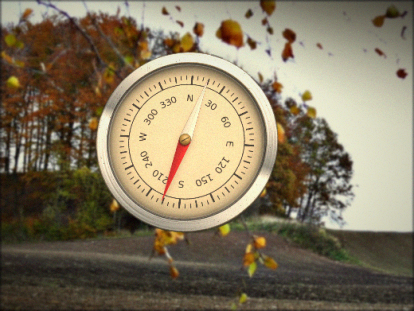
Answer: 195 °
